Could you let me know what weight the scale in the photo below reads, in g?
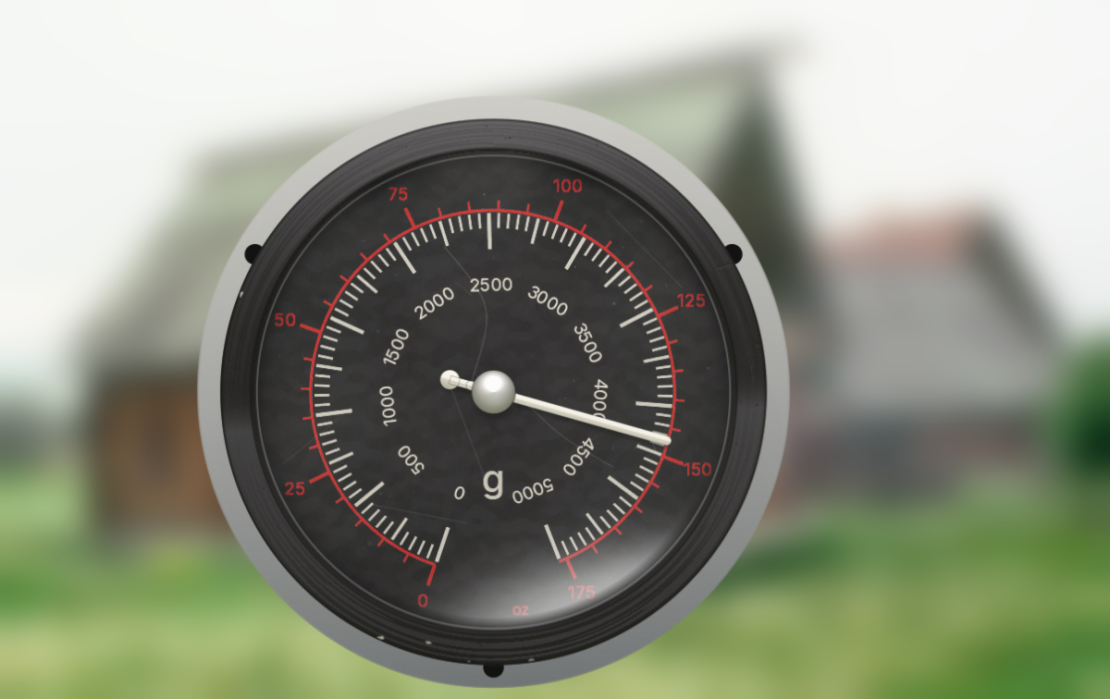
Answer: 4175 g
